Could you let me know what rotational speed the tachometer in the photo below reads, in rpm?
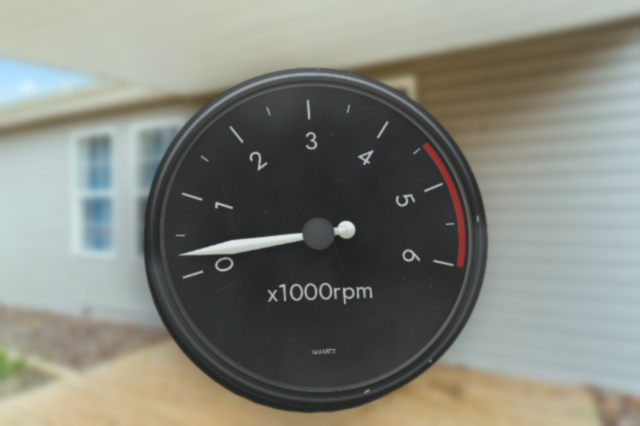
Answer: 250 rpm
